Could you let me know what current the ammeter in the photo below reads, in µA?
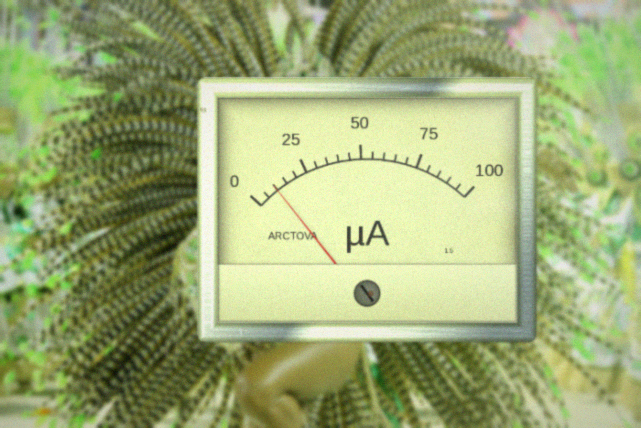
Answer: 10 µA
